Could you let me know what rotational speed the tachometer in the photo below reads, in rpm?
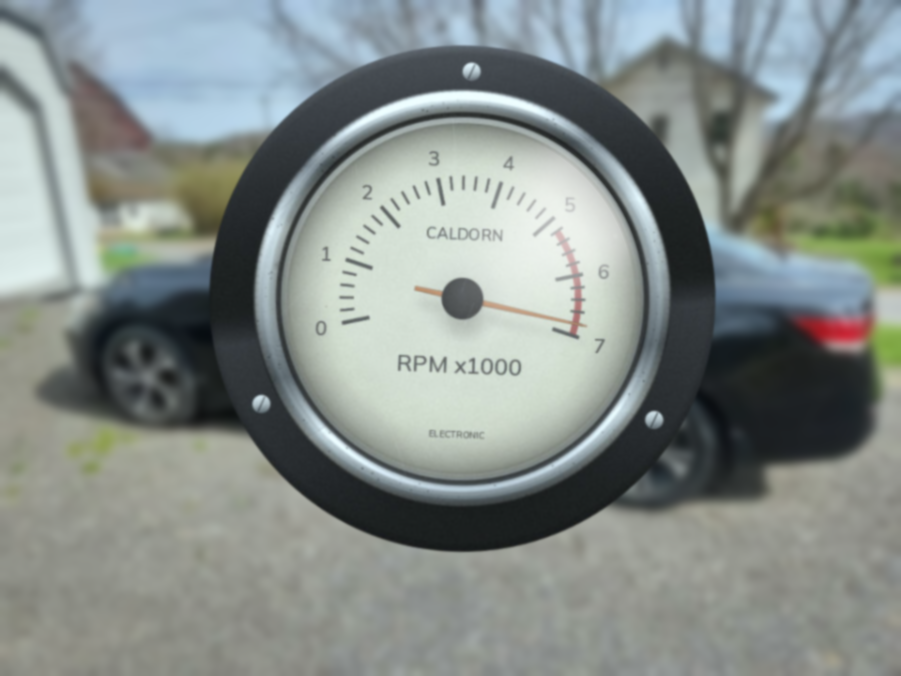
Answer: 6800 rpm
